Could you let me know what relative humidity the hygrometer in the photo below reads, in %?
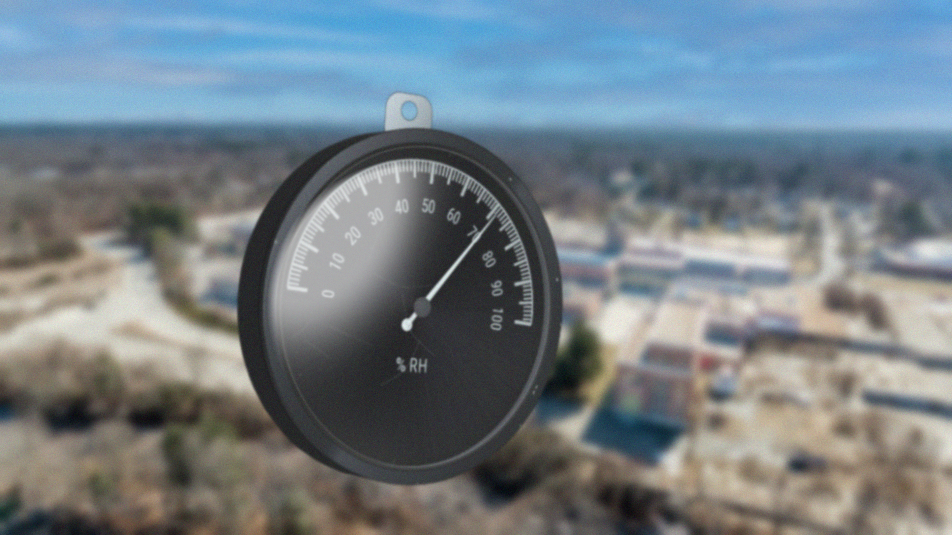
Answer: 70 %
